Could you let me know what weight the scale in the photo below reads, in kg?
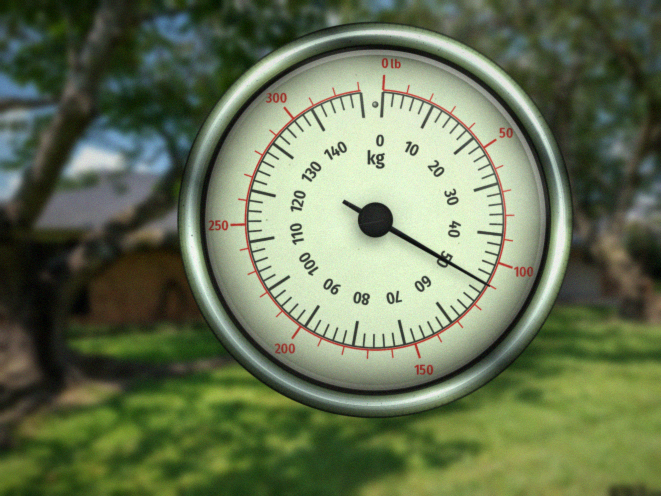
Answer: 50 kg
